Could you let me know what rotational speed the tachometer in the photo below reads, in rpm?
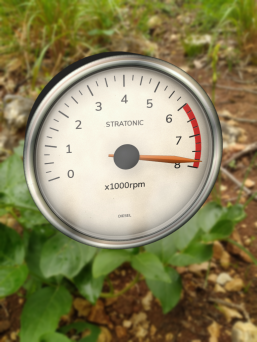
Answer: 7750 rpm
